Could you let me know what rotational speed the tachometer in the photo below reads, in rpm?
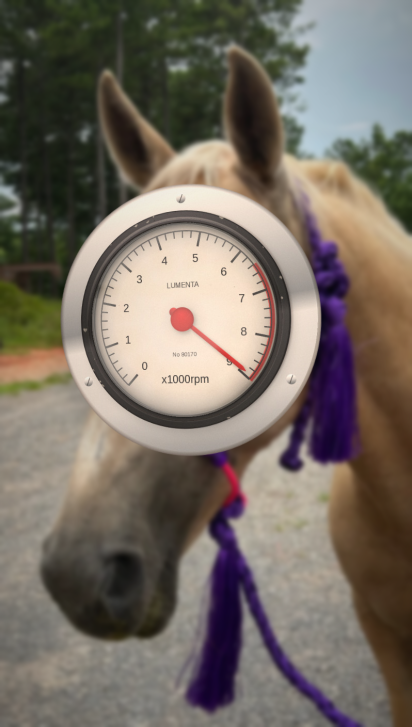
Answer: 8900 rpm
